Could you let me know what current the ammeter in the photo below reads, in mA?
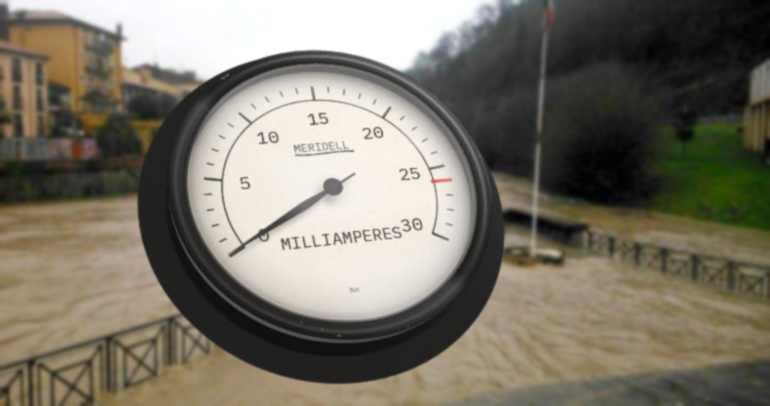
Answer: 0 mA
